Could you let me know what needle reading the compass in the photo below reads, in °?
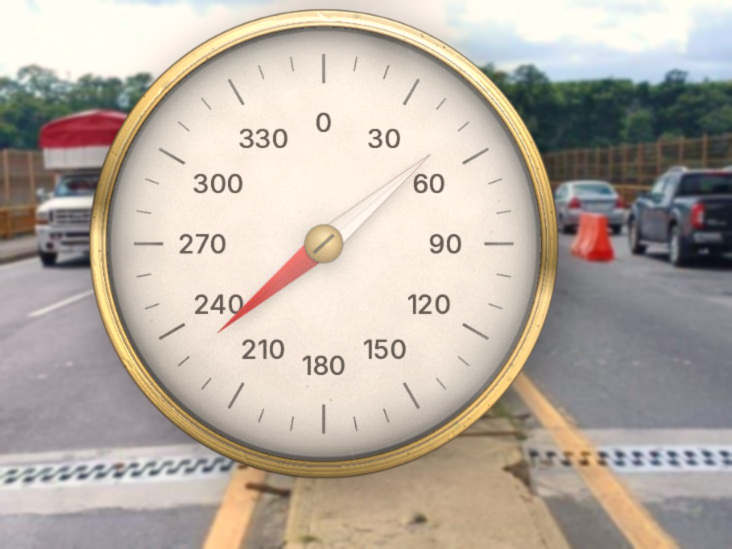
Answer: 230 °
